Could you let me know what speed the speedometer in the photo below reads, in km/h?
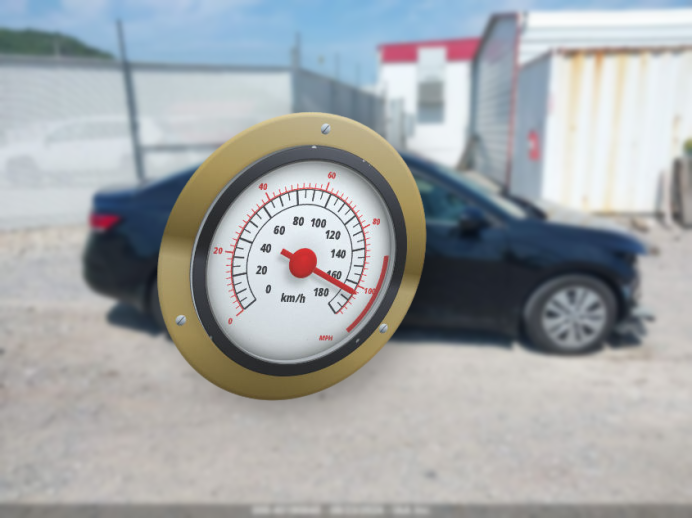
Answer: 165 km/h
